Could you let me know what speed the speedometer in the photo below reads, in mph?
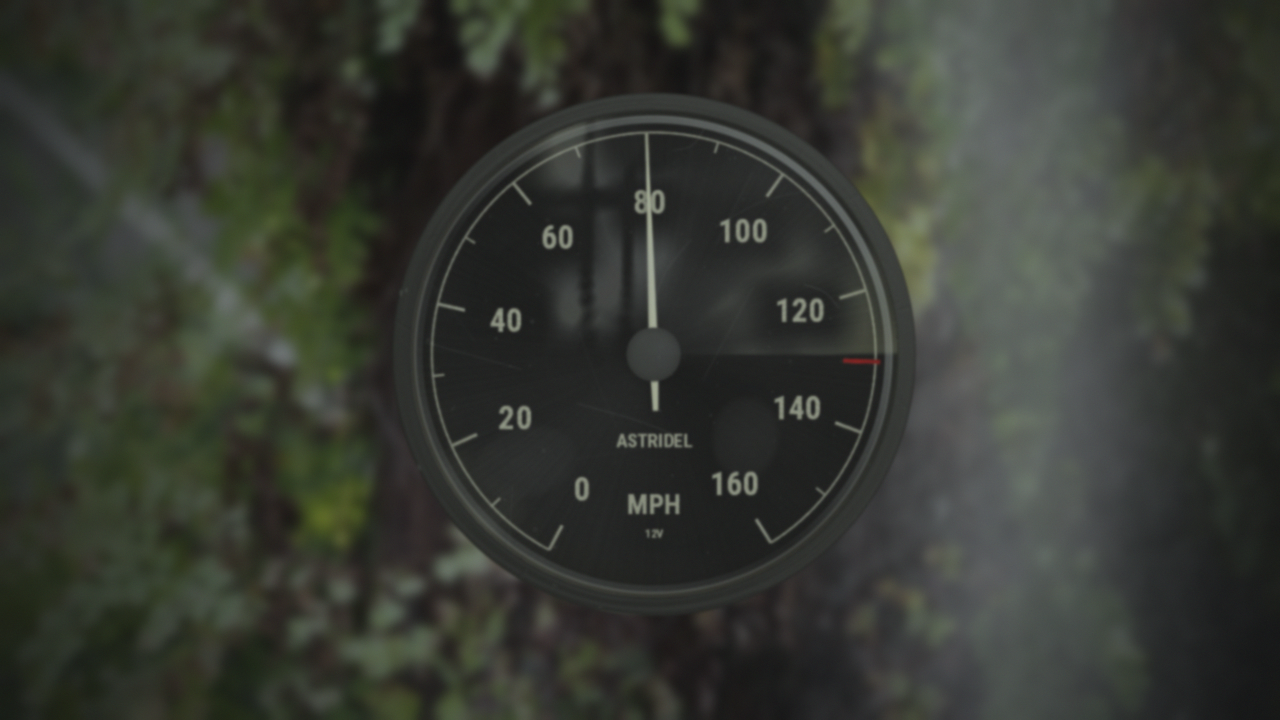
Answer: 80 mph
